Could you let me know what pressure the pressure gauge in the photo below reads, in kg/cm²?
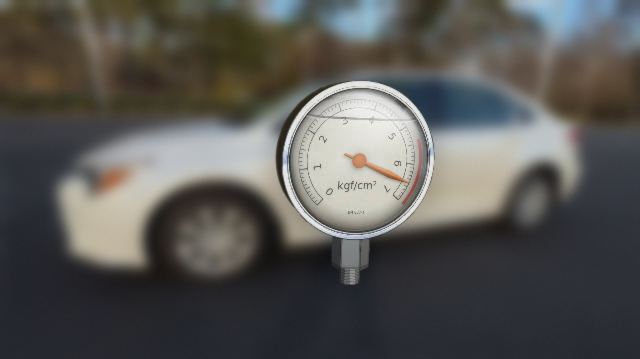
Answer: 6.5 kg/cm²
